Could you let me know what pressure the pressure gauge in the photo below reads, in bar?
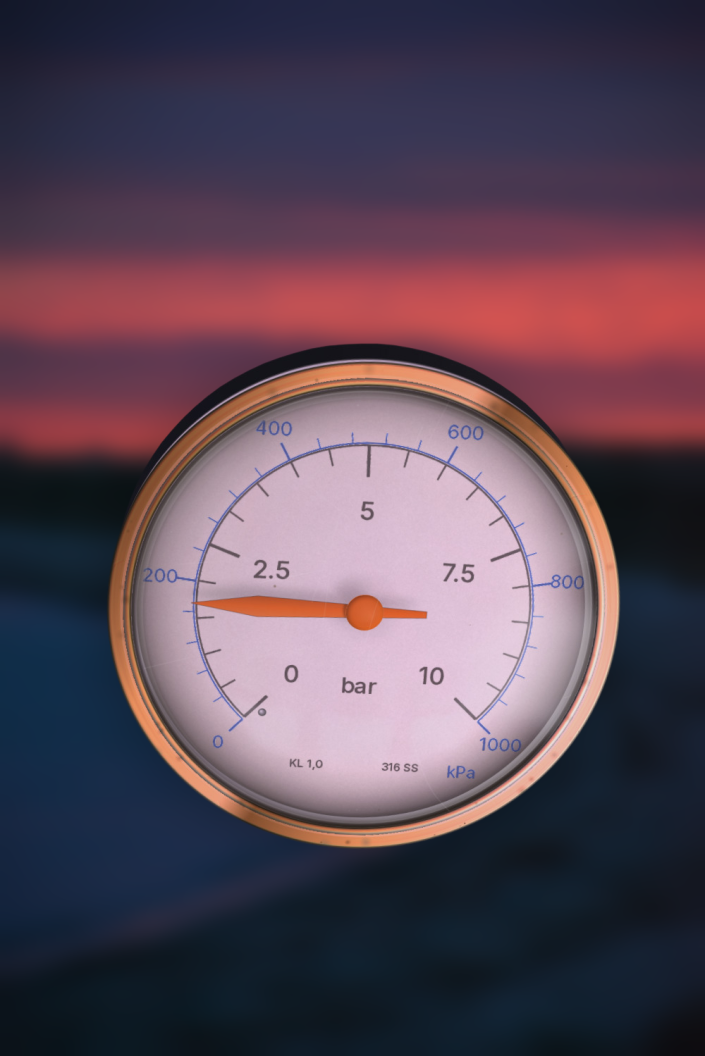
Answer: 1.75 bar
